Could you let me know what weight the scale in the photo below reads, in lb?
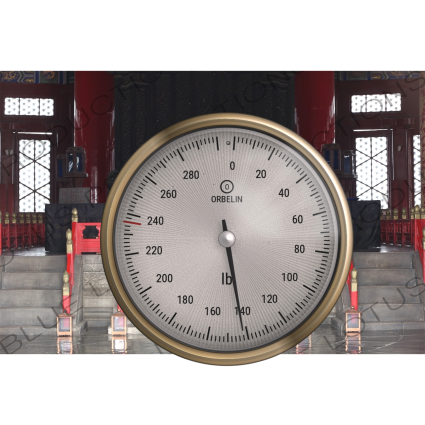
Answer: 142 lb
